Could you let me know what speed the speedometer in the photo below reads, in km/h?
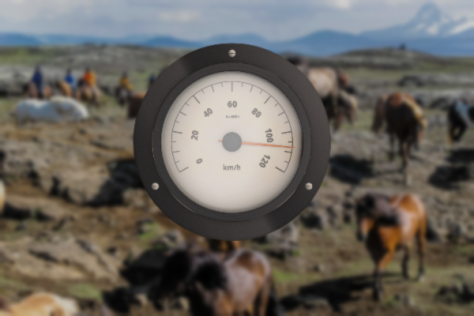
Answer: 107.5 km/h
